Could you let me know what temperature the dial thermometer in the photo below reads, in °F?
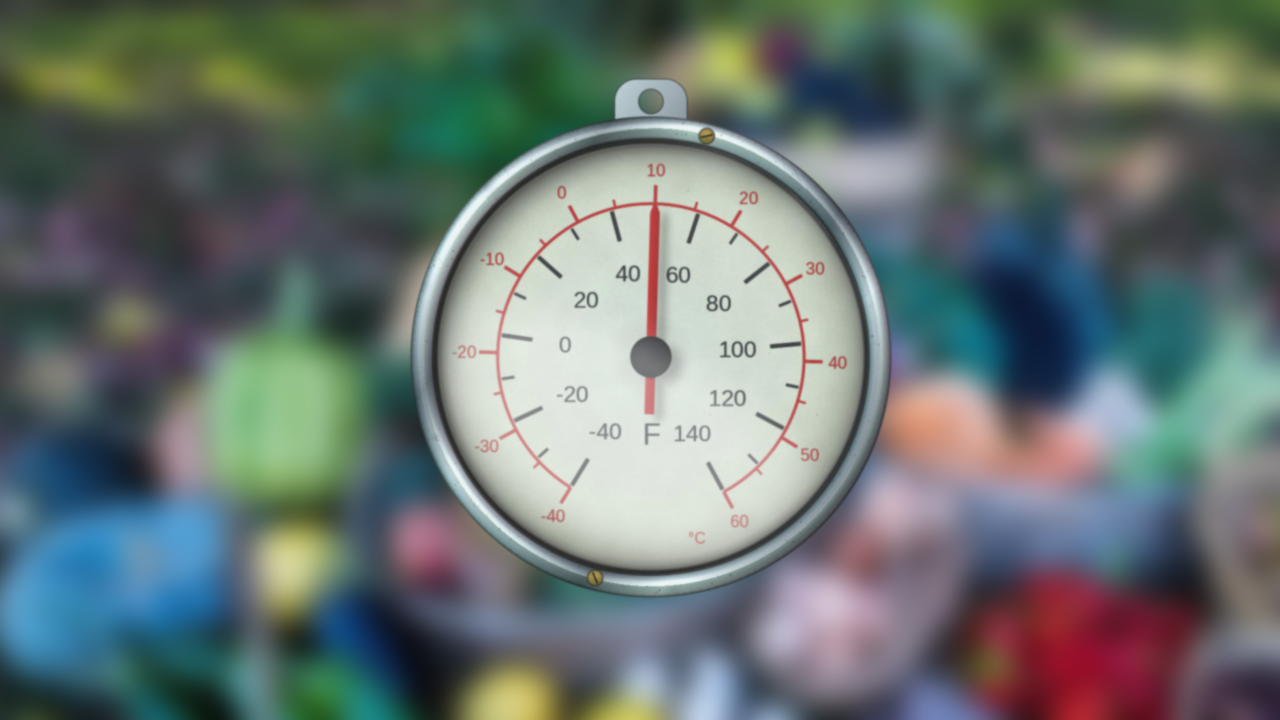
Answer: 50 °F
